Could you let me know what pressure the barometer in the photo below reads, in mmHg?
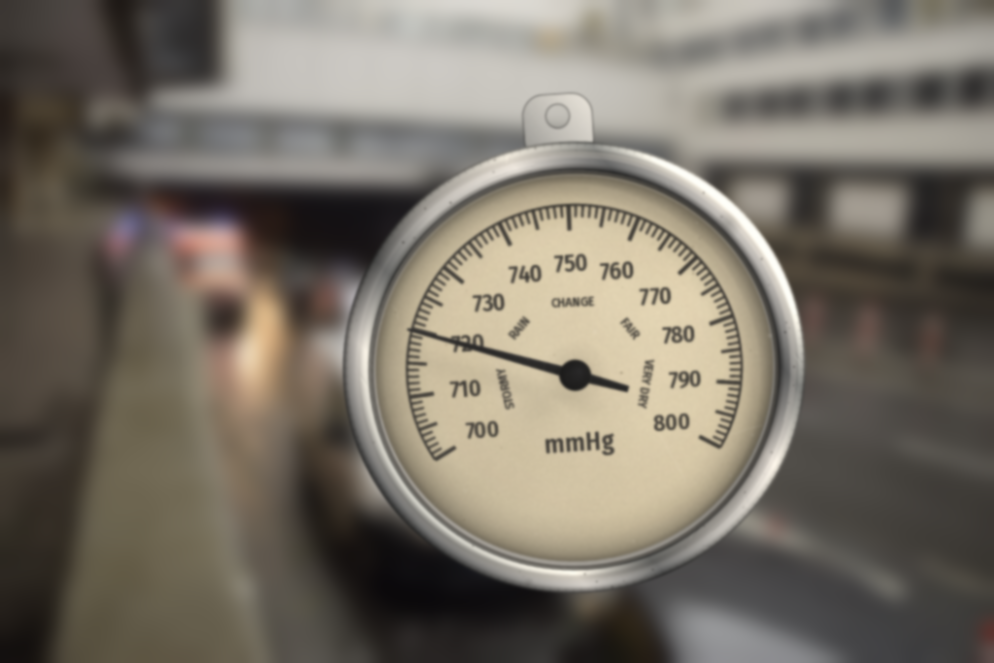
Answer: 720 mmHg
